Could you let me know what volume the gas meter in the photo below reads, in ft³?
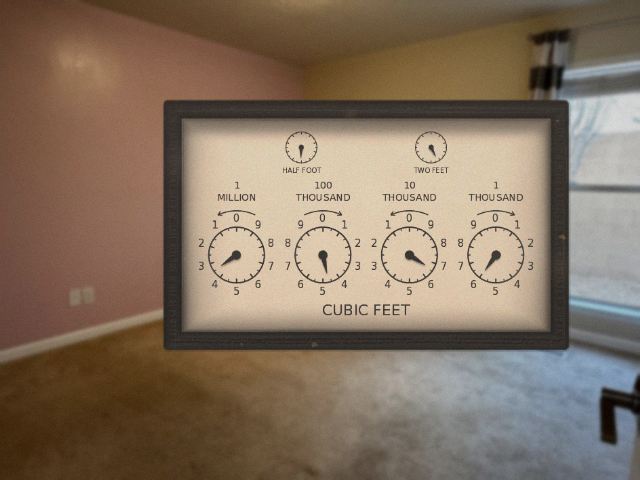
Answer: 346600 ft³
